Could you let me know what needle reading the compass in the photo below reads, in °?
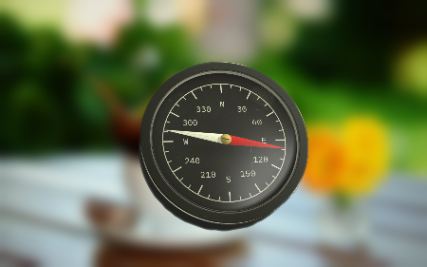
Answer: 100 °
